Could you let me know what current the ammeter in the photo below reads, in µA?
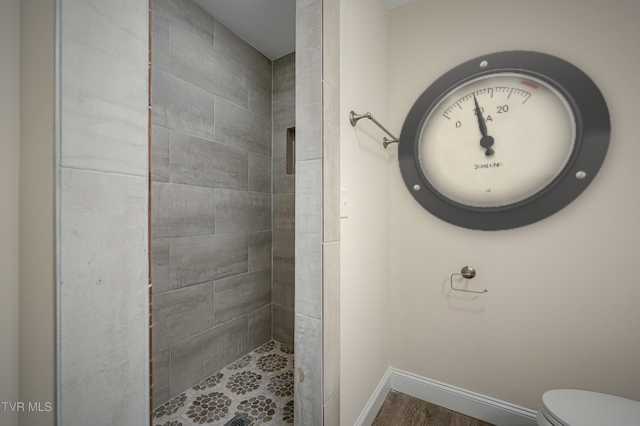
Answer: 10 µA
